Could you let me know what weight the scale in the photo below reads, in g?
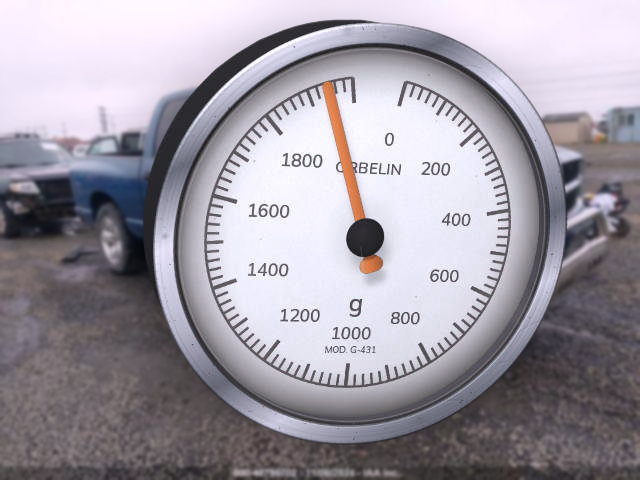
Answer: 1940 g
